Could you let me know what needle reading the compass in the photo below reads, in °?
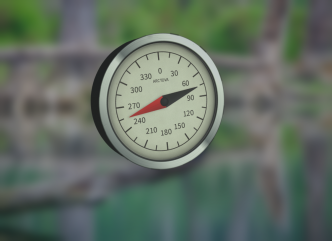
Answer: 255 °
